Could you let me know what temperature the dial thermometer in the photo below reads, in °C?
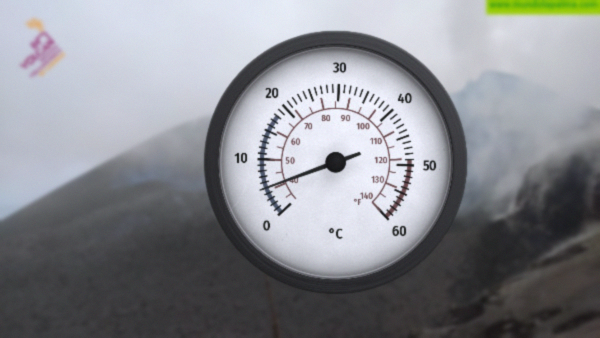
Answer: 5 °C
